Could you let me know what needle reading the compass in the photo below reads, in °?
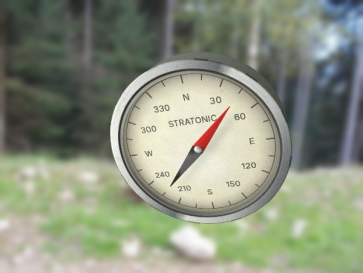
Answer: 45 °
